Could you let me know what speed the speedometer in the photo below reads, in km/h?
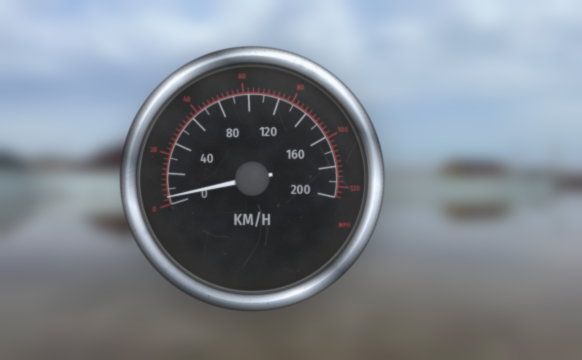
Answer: 5 km/h
